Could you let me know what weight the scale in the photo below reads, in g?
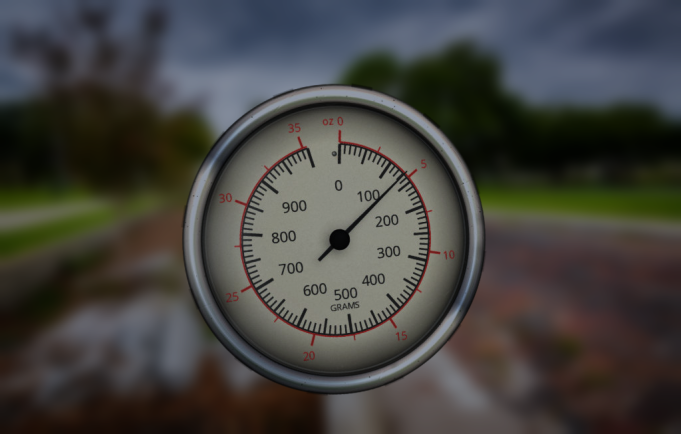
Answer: 130 g
